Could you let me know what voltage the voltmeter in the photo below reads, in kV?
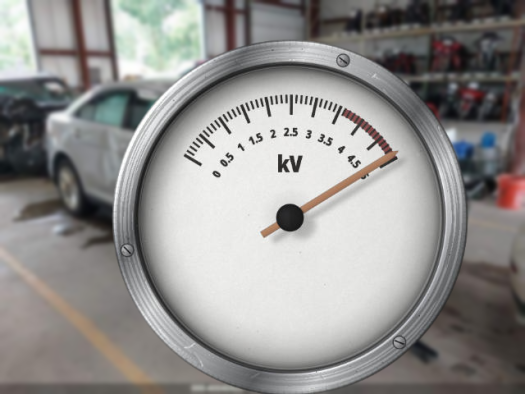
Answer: 4.9 kV
